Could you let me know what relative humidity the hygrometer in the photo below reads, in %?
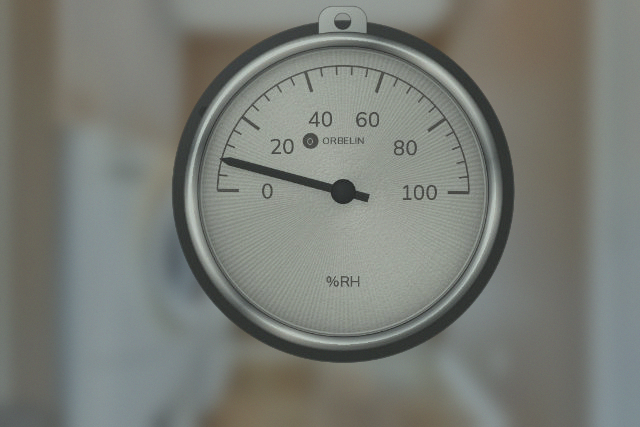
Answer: 8 %
